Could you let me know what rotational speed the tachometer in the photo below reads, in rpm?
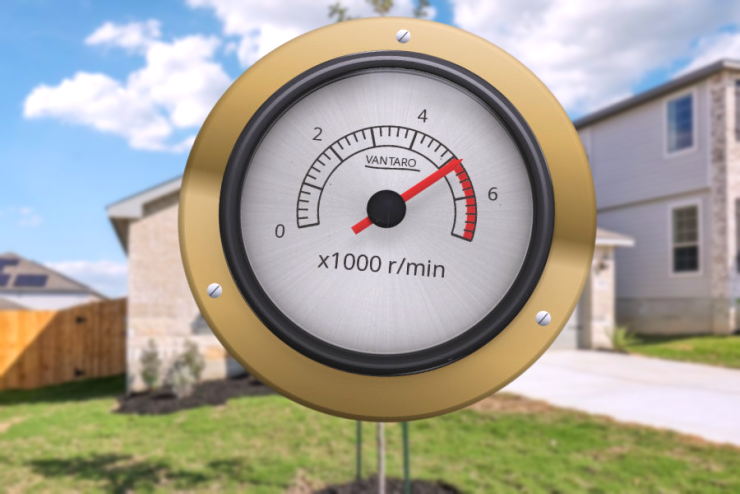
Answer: 5200 rpm
